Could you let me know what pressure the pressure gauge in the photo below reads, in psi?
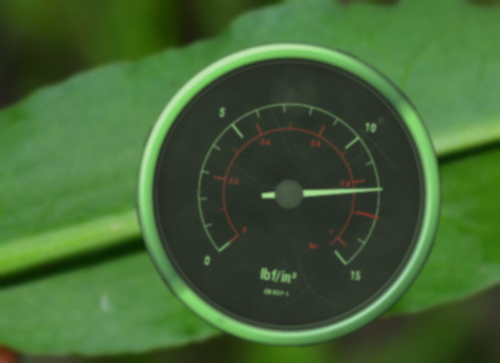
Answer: 12 psi
